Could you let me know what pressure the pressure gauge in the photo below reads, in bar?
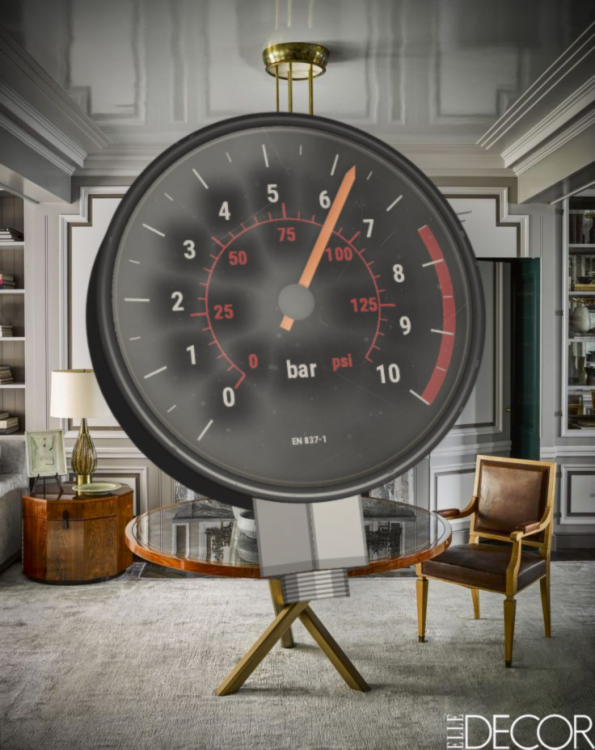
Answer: 6.25 bar
